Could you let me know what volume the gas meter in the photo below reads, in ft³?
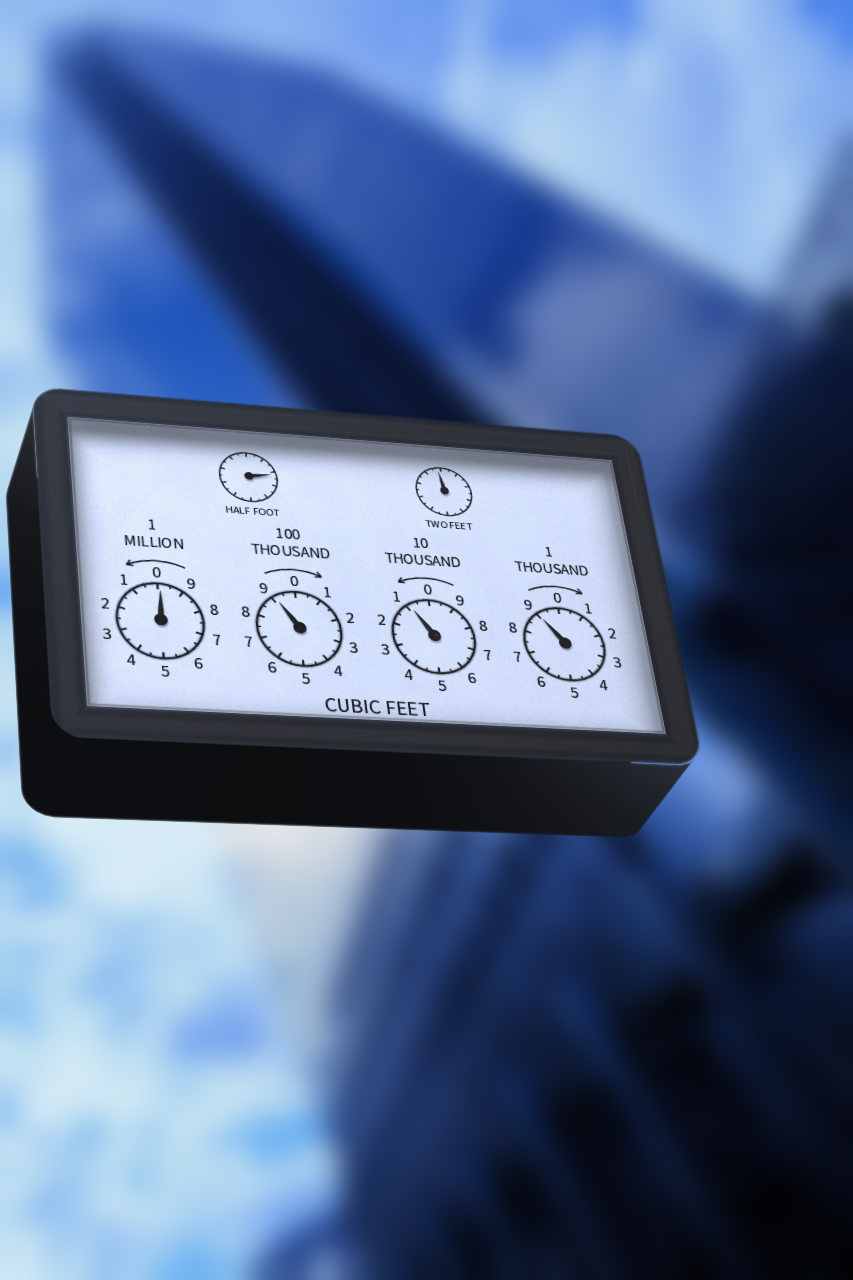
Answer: 990900 ft³
